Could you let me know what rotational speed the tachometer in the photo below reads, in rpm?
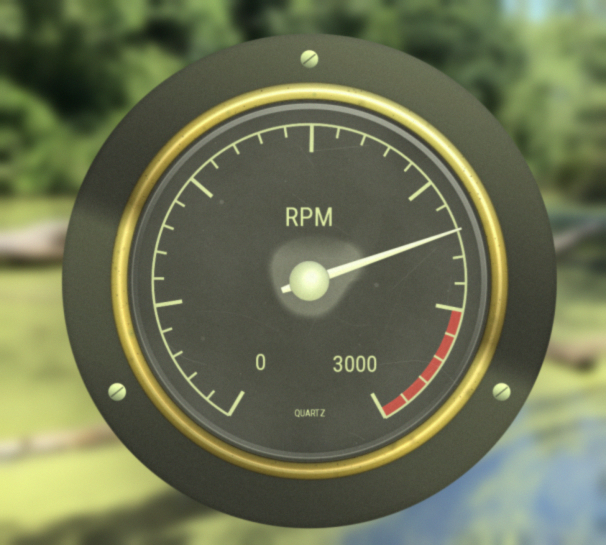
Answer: 2200 rpm
